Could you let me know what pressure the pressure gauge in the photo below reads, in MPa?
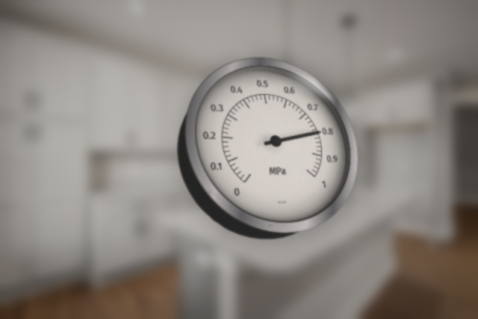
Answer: 0.8 MPa
